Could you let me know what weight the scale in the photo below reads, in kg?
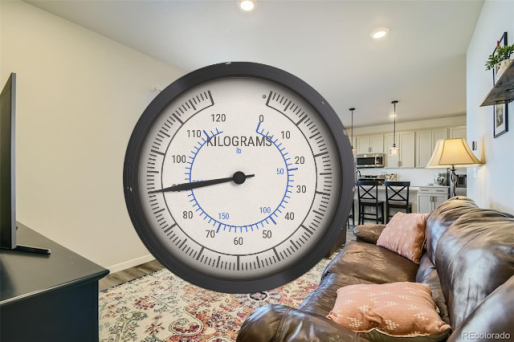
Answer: 90 kg
